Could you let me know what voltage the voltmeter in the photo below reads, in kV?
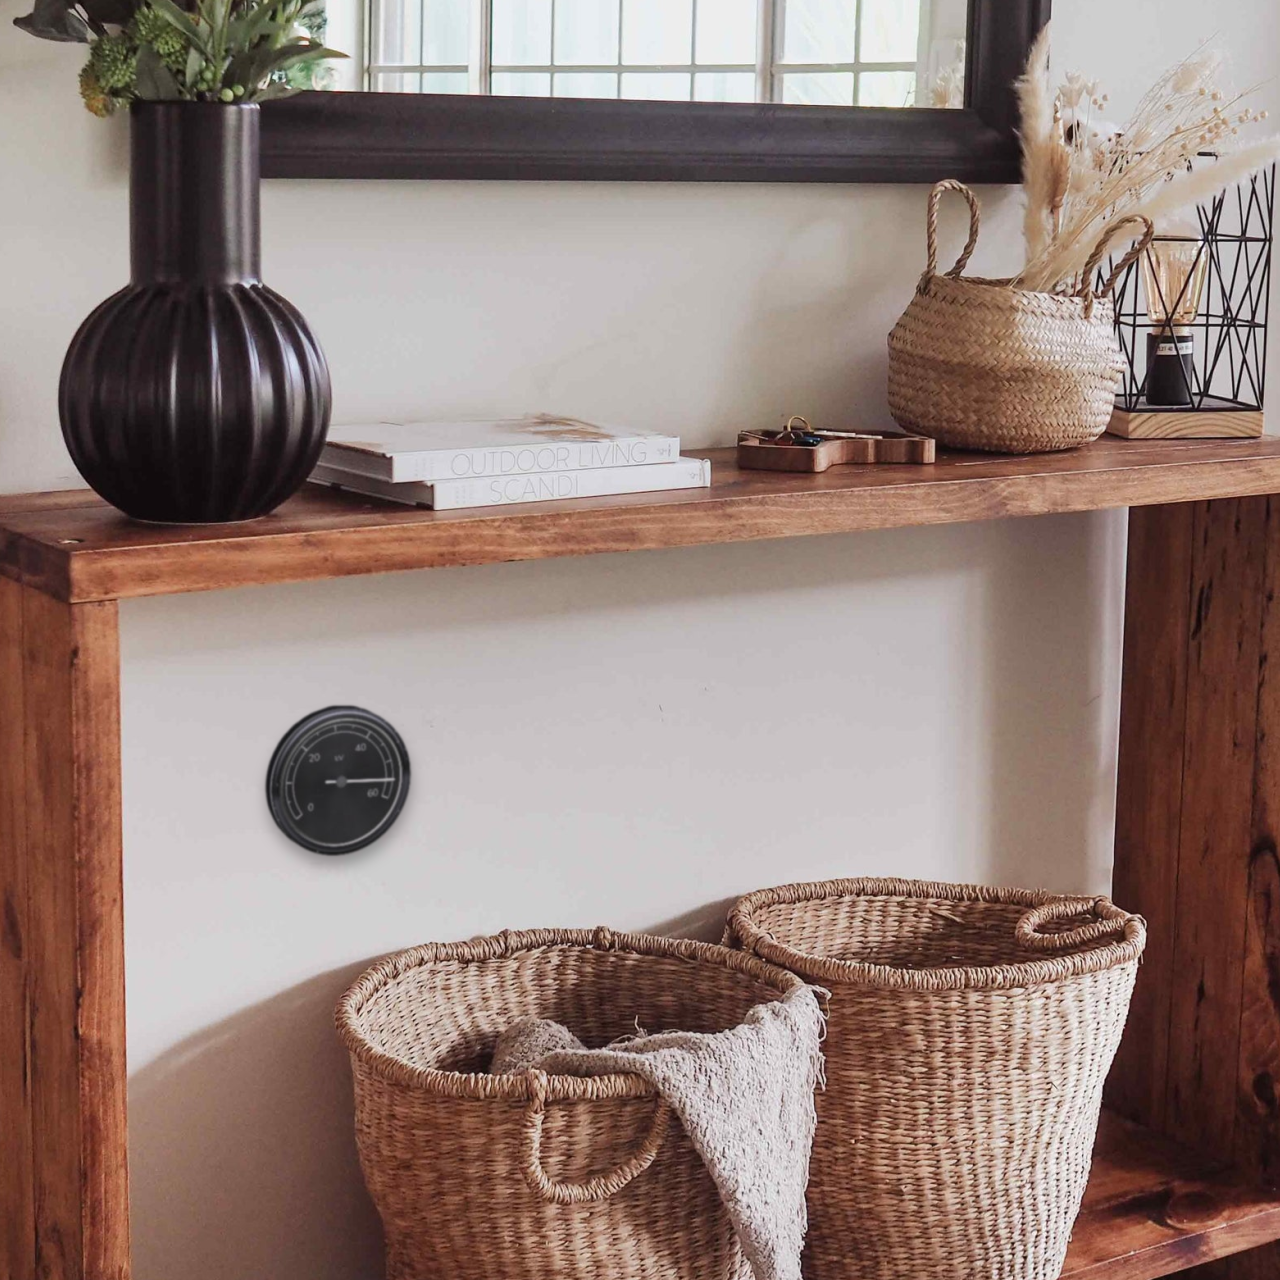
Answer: 55 kV
